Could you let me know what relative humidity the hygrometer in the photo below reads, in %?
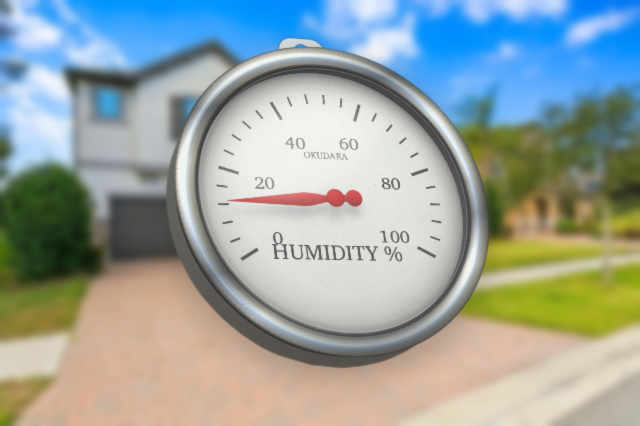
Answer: 12 %
